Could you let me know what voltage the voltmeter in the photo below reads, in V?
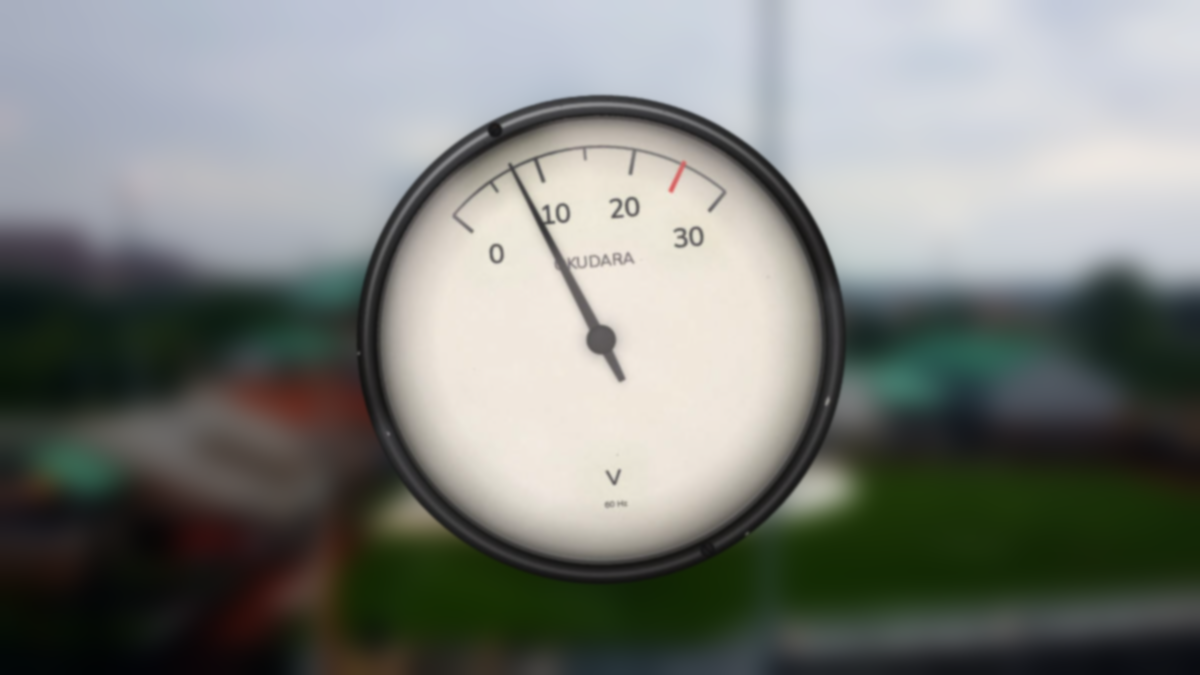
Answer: 7.5 V
